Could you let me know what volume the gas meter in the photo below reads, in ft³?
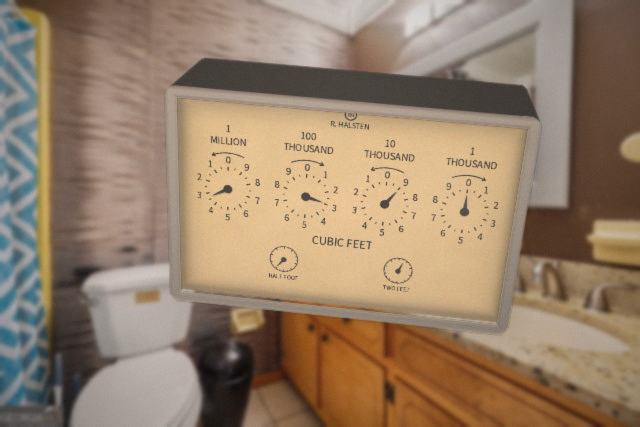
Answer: 329000 ft³
